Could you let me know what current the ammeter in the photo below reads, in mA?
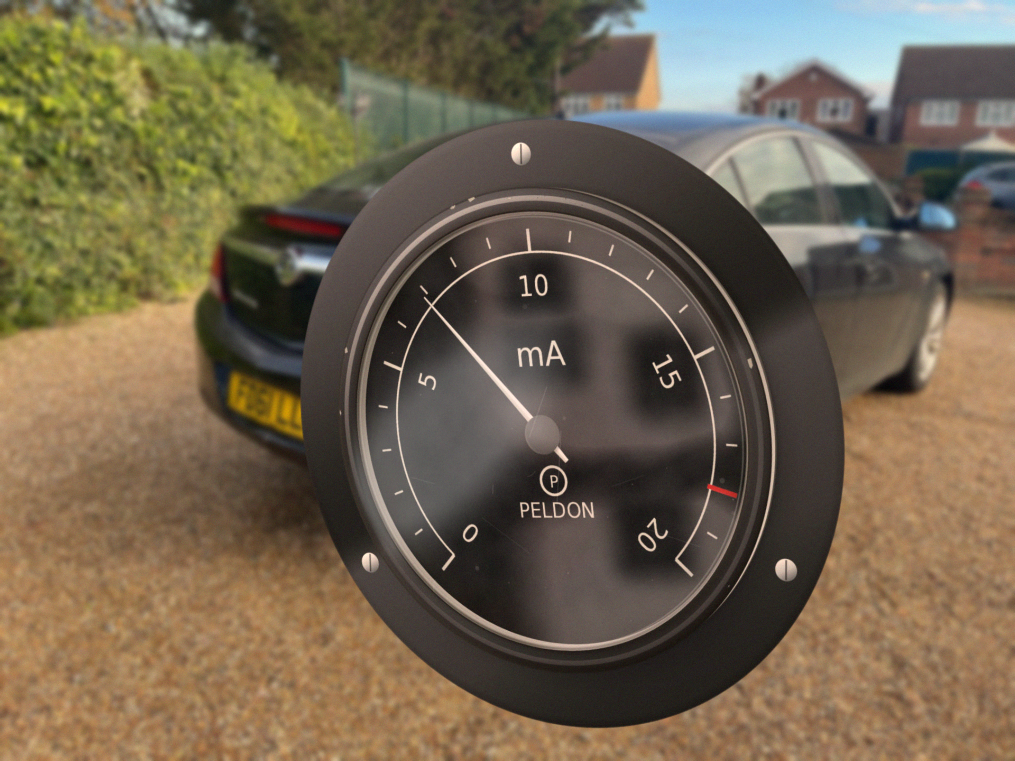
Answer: 7 mA
